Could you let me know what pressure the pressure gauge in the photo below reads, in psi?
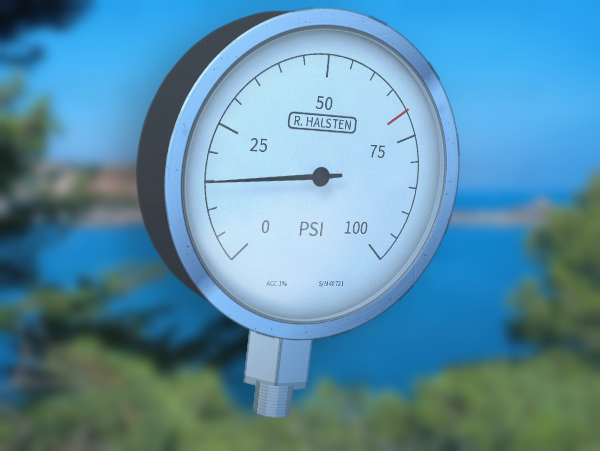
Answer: 15 psi
